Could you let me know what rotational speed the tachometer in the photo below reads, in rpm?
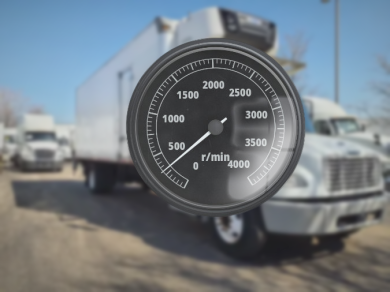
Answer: 300 rpm
